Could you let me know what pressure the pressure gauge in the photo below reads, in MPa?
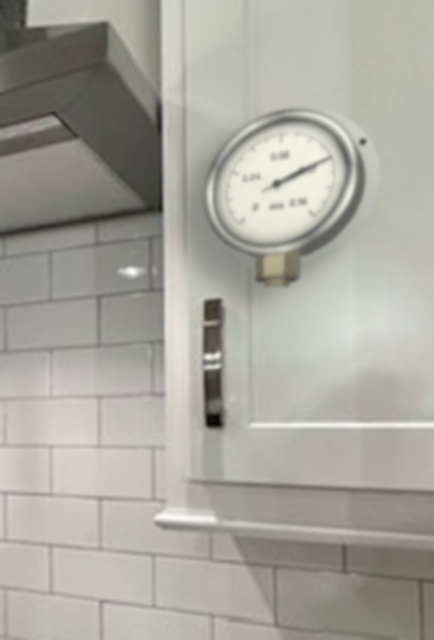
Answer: 0.12 MPa
